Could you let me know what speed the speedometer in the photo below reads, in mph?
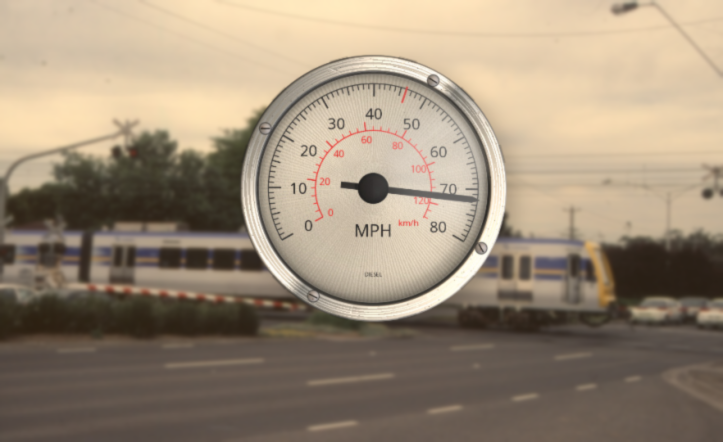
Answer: 72 mph
